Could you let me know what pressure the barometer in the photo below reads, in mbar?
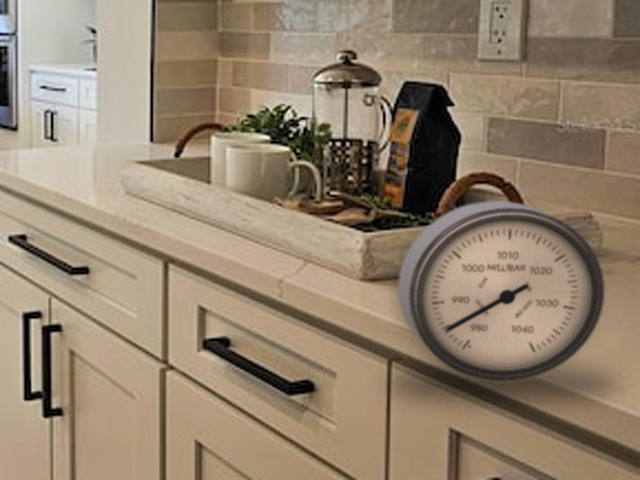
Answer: 985 mbar
